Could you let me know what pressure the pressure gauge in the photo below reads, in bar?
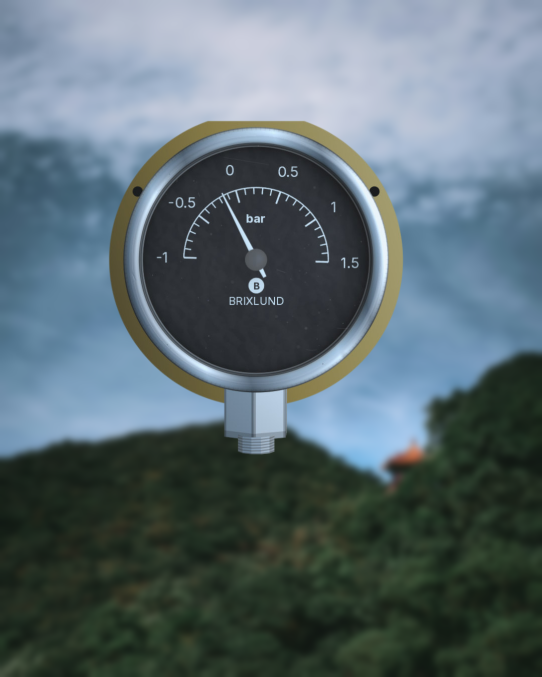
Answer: -0.15 bar
